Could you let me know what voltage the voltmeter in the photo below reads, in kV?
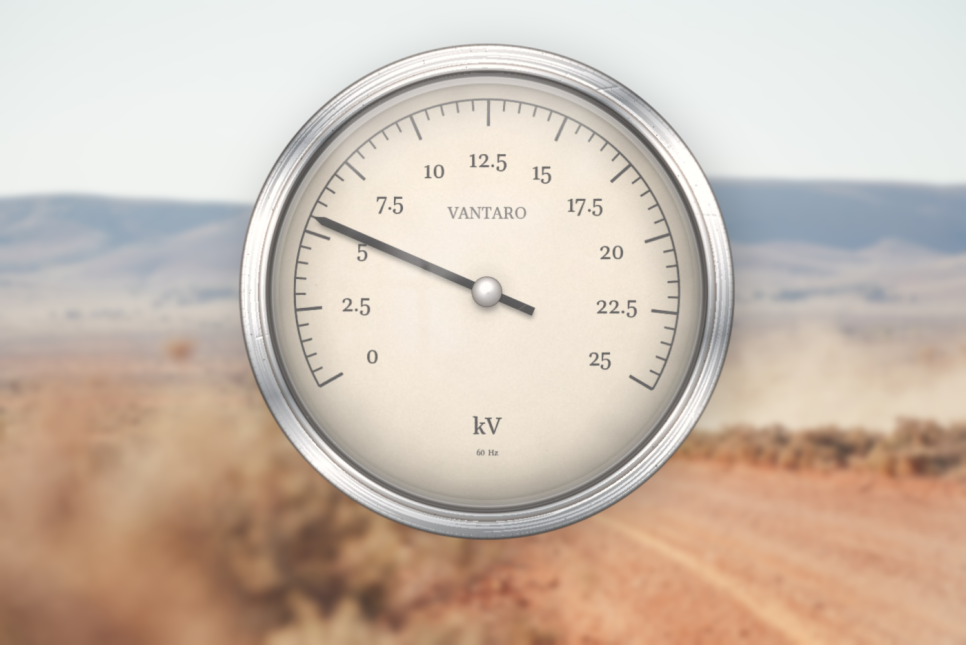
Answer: 5.5 kV
